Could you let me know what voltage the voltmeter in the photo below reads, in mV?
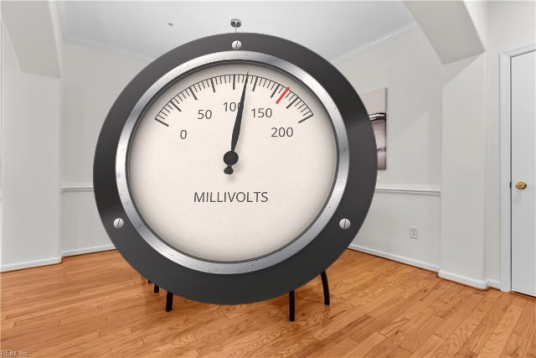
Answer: 115 mV
